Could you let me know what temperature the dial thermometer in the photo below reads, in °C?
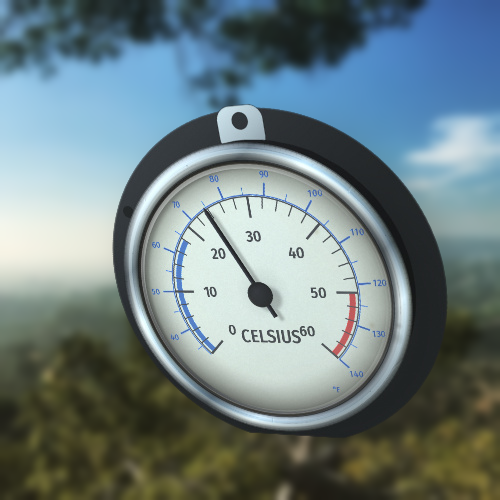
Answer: 24 °C
